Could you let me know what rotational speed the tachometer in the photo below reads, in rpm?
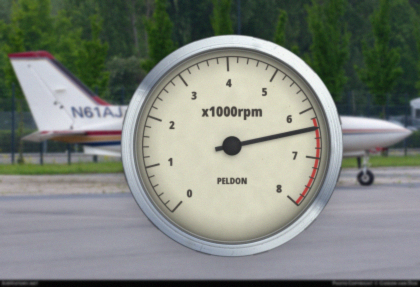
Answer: 6400 rpm
